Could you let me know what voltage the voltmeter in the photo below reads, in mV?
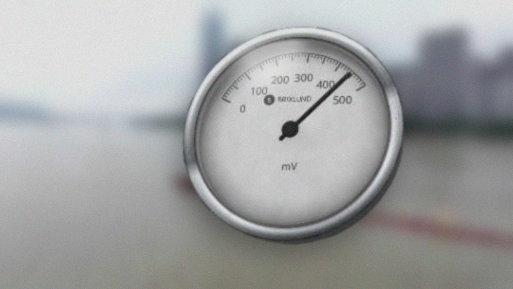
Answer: 450 mV
